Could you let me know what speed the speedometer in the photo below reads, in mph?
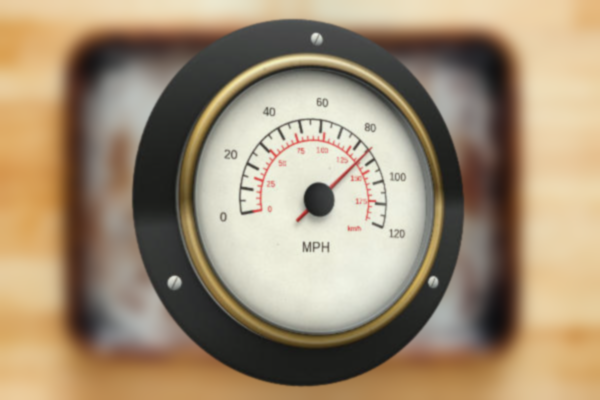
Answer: 85 mph
